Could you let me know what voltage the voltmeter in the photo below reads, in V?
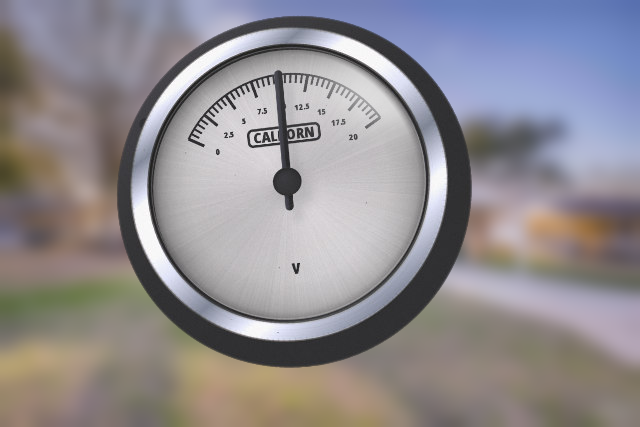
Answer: 10 V
